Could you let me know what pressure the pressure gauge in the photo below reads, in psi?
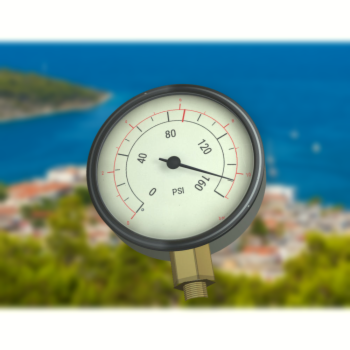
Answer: 150 psi
